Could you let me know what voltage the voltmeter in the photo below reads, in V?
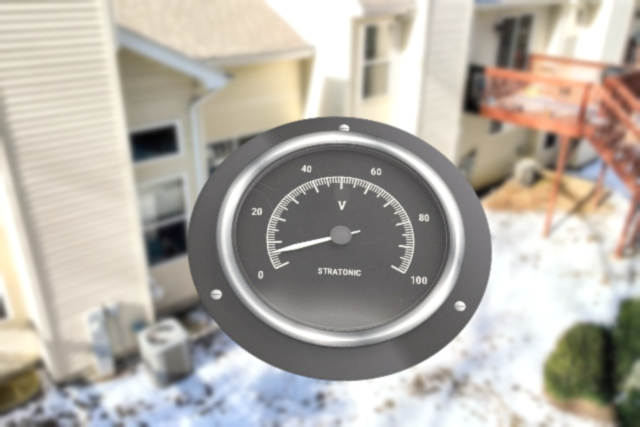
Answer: 5 V
